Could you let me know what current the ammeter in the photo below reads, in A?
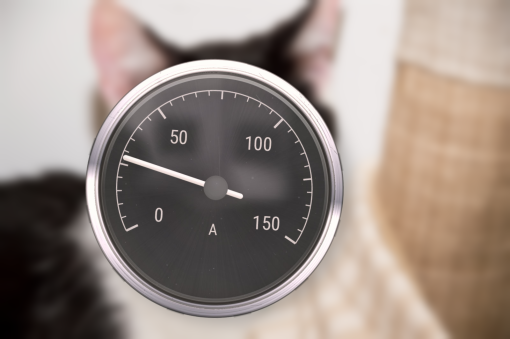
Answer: 27.5 A
